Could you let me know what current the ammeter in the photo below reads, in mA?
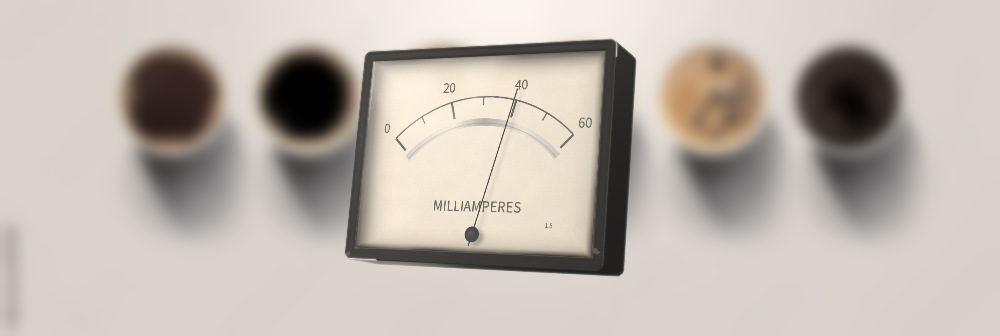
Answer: 40 mA
